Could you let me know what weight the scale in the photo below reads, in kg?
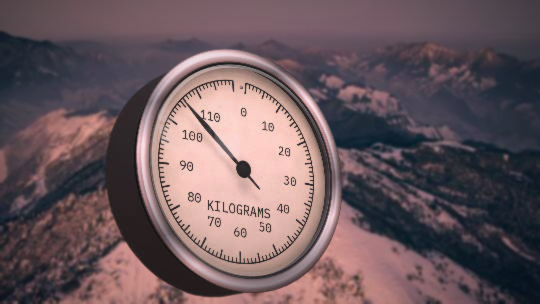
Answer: 105 kg
